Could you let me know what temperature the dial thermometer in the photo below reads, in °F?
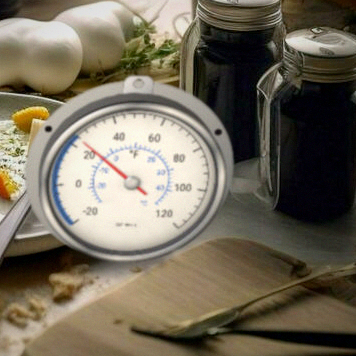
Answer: 24 °F
